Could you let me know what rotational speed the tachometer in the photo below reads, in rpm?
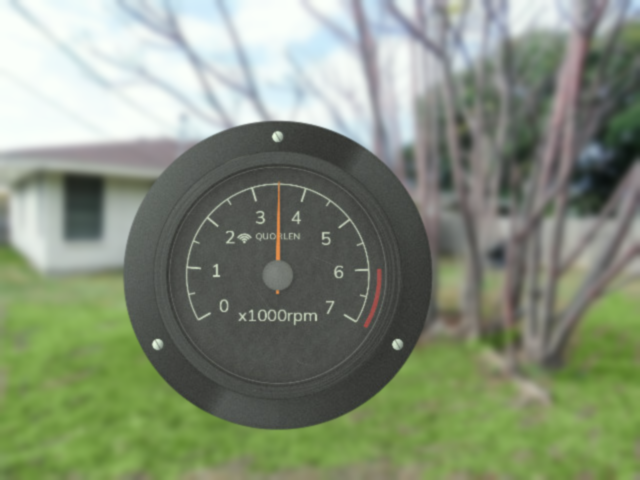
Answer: 3500 rpm
